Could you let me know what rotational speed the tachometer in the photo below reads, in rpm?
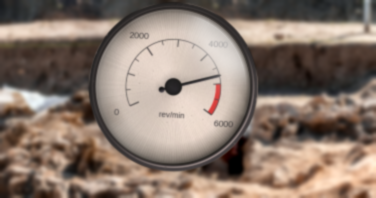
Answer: 4750 rpm
